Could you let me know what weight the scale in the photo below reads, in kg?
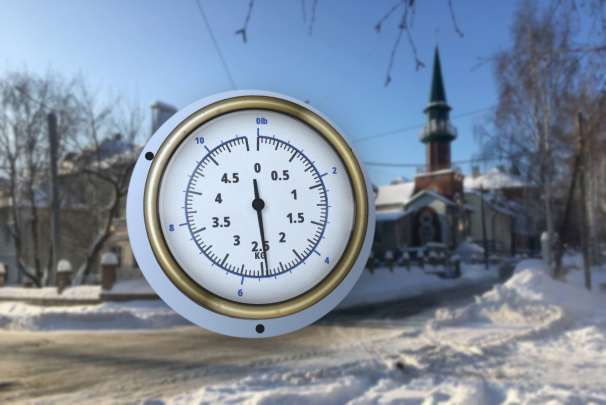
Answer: 2.45 kg
